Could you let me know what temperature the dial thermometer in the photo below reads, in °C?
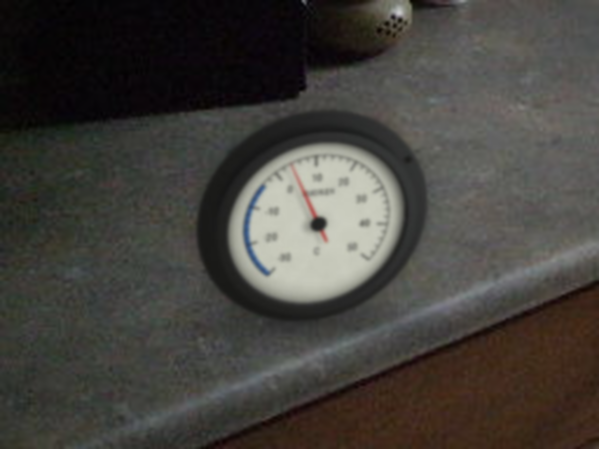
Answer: 4 °C
